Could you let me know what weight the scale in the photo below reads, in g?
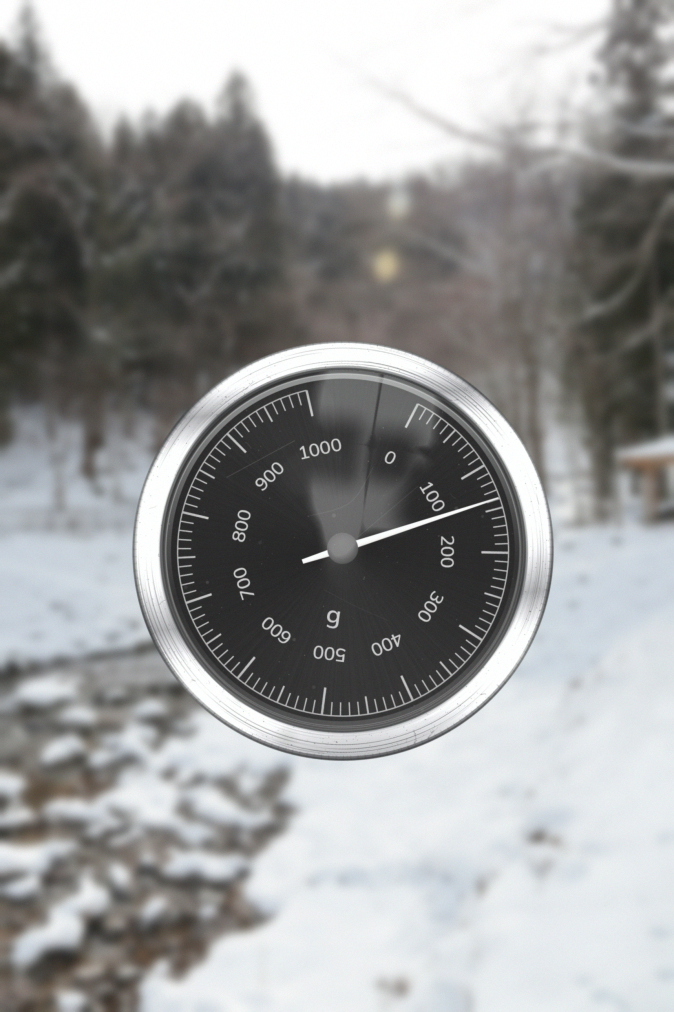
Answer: 140 g
